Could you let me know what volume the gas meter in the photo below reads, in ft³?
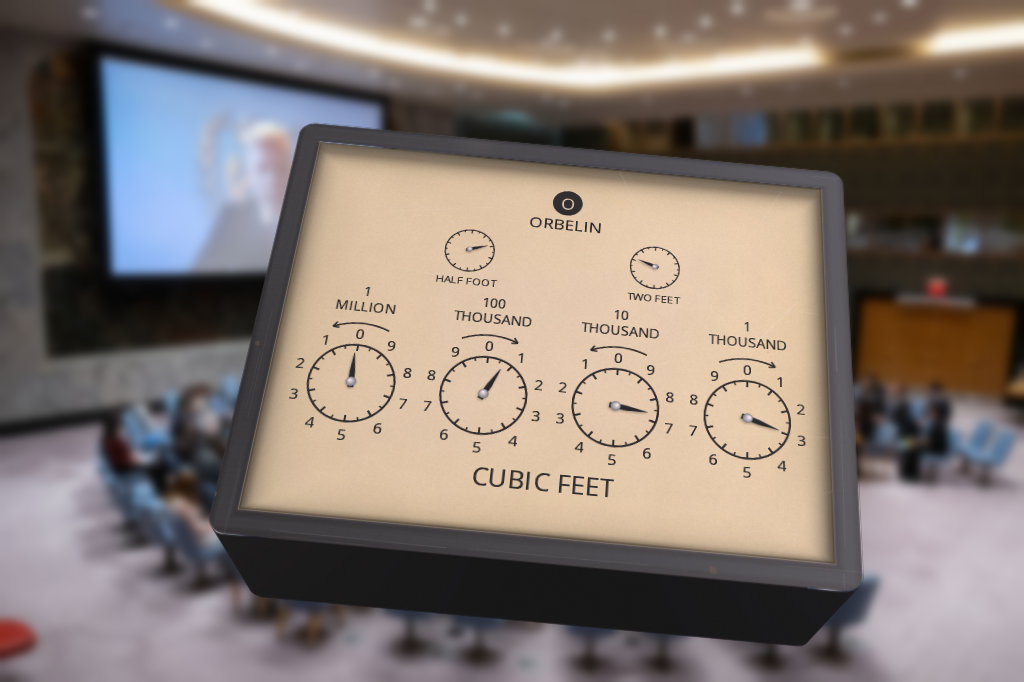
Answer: 7300 ft³
